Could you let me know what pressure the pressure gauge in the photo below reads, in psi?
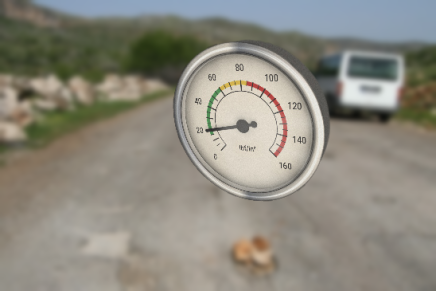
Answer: 20 psi
